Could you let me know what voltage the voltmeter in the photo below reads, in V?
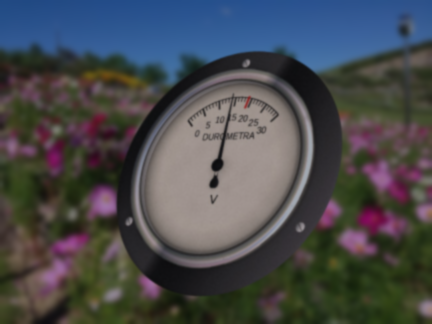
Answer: 15 V
